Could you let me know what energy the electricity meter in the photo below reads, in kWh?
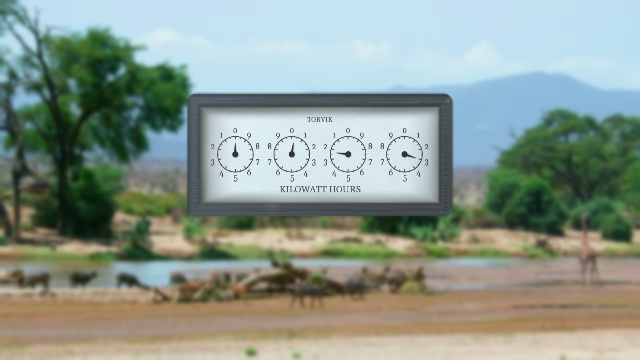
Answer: 23 kWh
